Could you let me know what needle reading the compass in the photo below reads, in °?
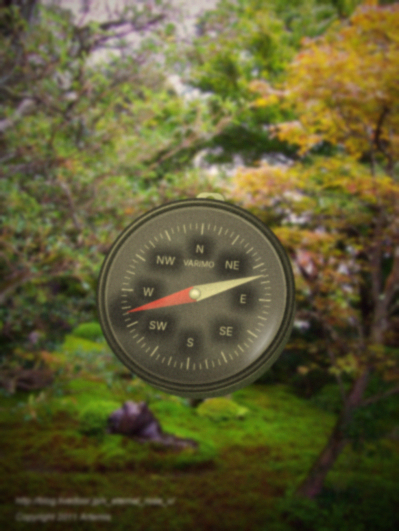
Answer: 250 °
